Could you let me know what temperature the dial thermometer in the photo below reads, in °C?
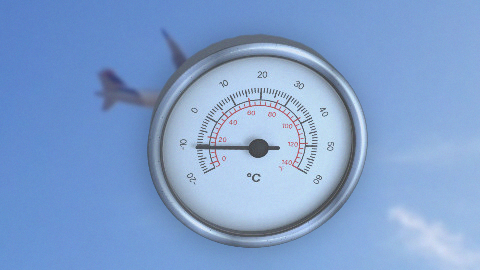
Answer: -10 °C
